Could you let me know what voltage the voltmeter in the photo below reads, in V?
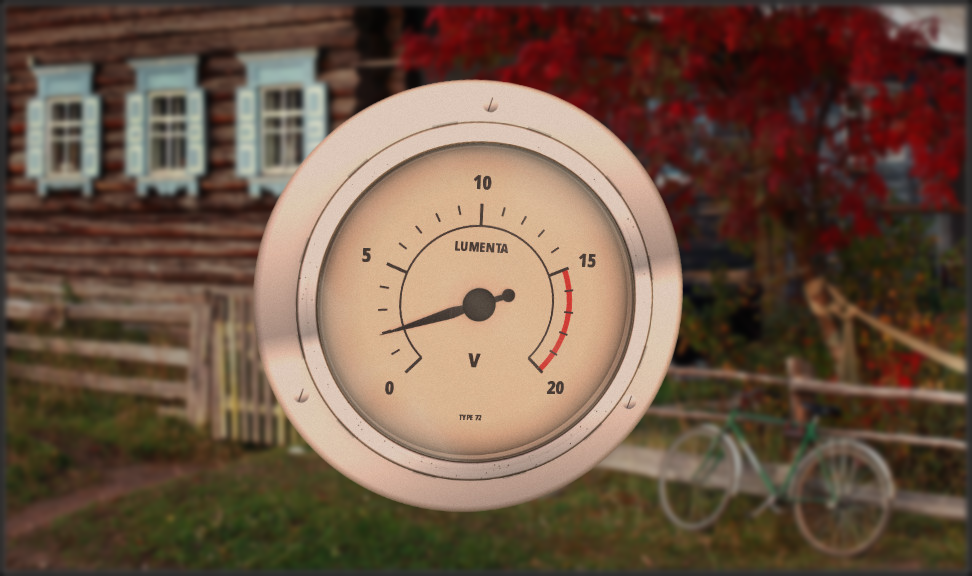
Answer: 2 V
